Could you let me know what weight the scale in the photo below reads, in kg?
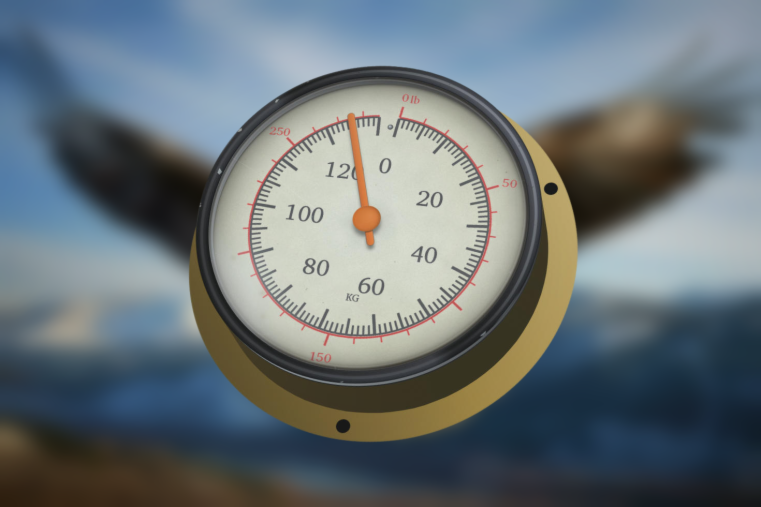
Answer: 125 kg
